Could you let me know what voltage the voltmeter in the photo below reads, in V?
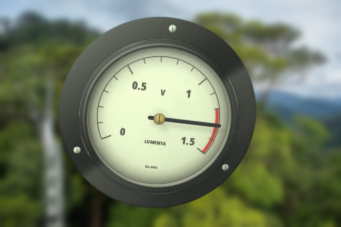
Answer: 1.3 V
